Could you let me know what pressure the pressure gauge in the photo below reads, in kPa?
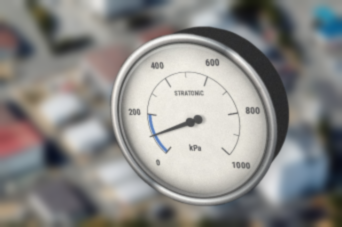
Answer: 100 kPa
